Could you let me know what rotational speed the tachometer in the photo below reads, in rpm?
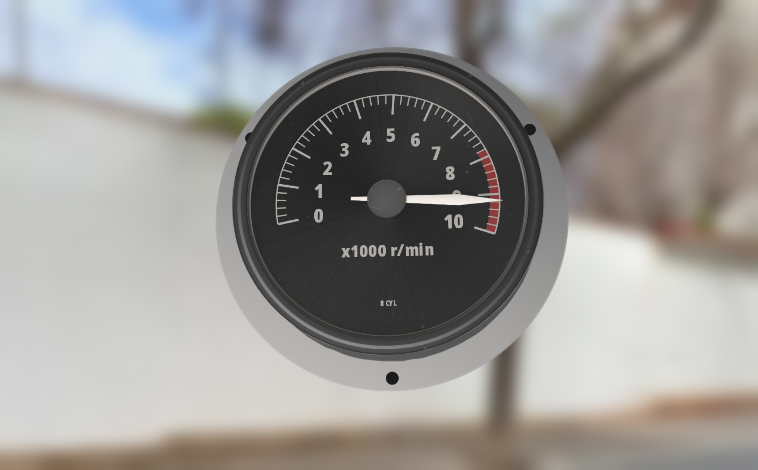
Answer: 9200 rpm
